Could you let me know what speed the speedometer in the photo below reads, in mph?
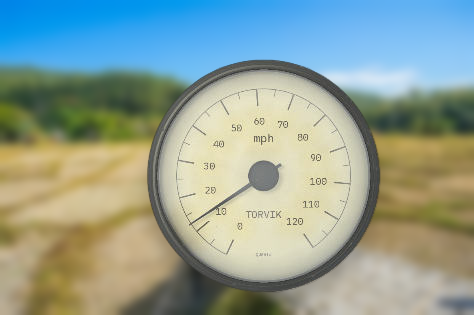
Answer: 12.5 mph
